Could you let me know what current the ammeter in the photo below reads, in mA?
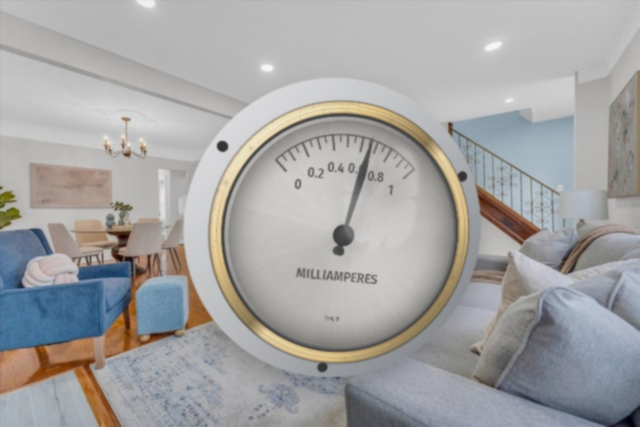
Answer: 0.65 mA
